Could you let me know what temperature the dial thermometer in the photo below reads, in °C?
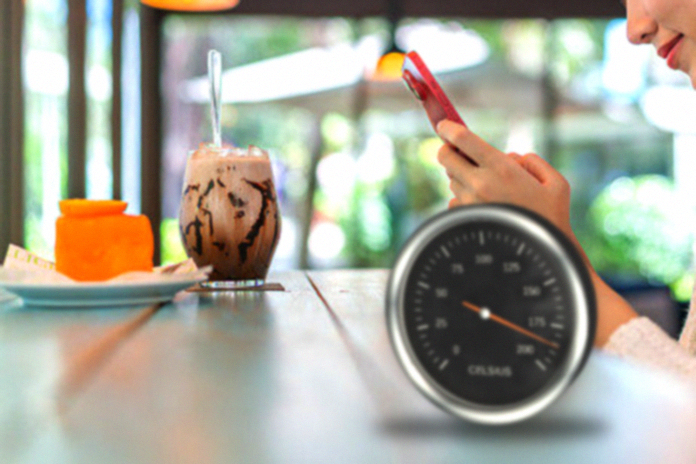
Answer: 185 °C
